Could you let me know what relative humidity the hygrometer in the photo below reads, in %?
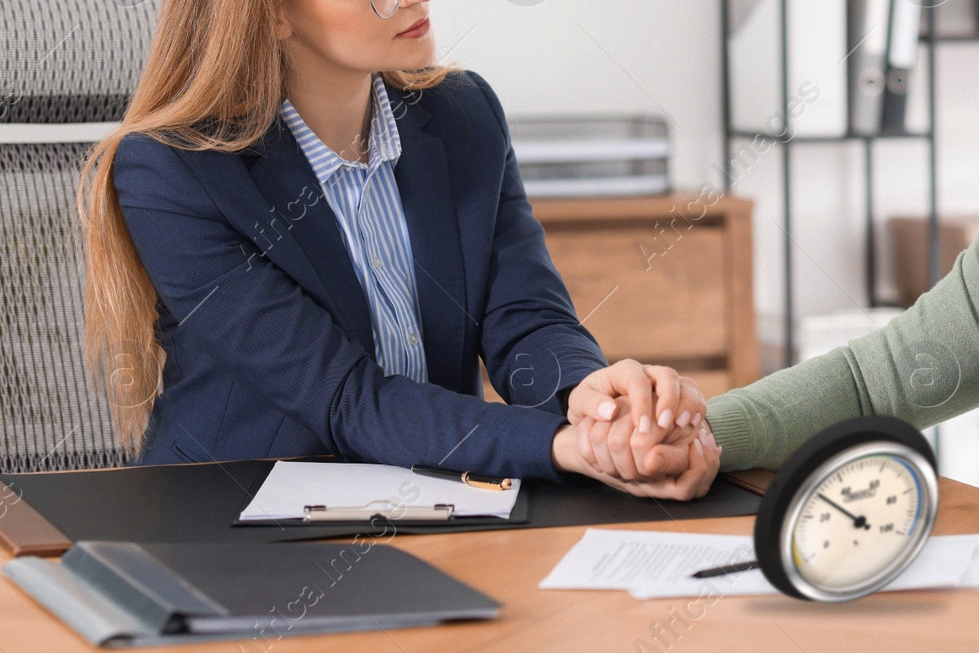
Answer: 30 %
